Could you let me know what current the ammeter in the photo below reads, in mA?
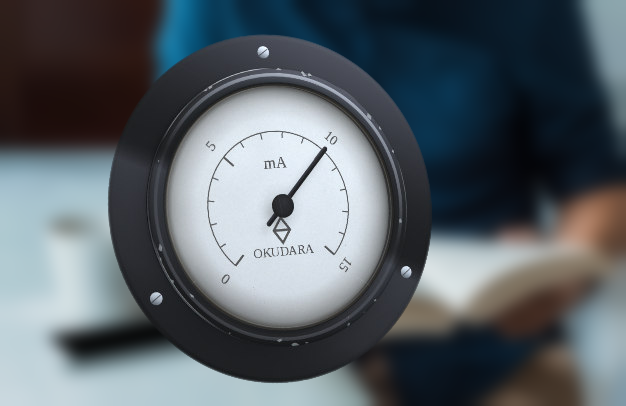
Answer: 10 mA
